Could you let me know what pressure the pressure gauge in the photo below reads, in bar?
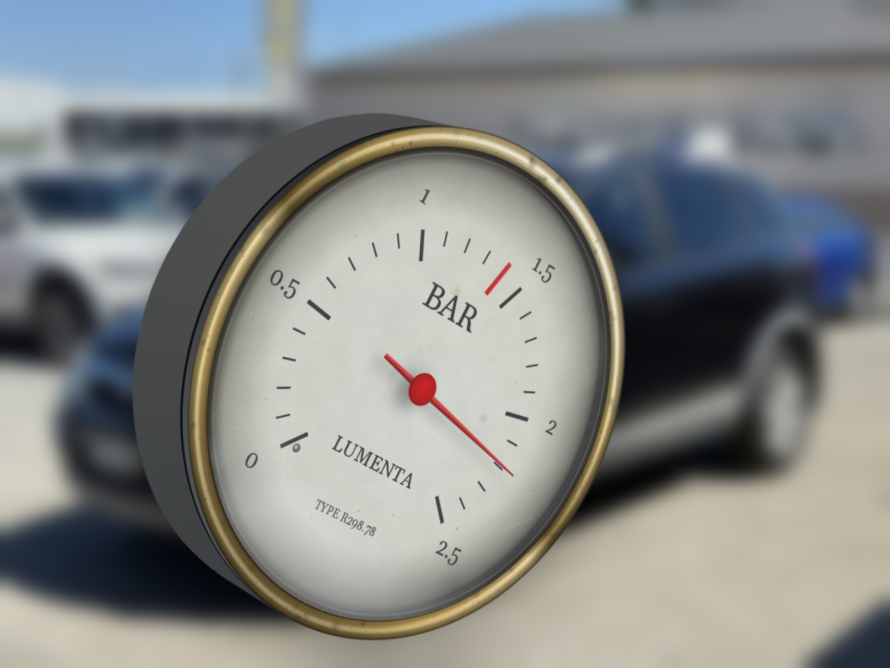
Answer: 2.2 bar
